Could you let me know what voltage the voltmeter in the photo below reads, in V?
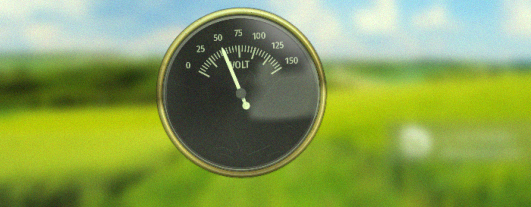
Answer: 50 V
